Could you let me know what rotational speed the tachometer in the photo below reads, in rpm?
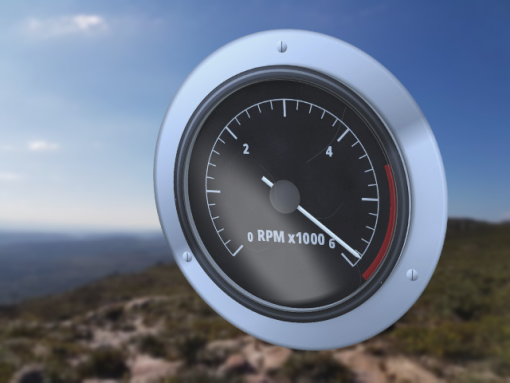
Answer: 5800 rpm
